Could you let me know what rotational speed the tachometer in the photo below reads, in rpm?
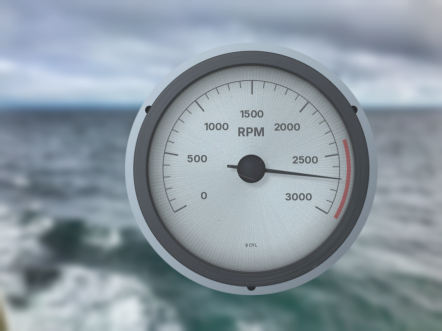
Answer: 2700 rpm
